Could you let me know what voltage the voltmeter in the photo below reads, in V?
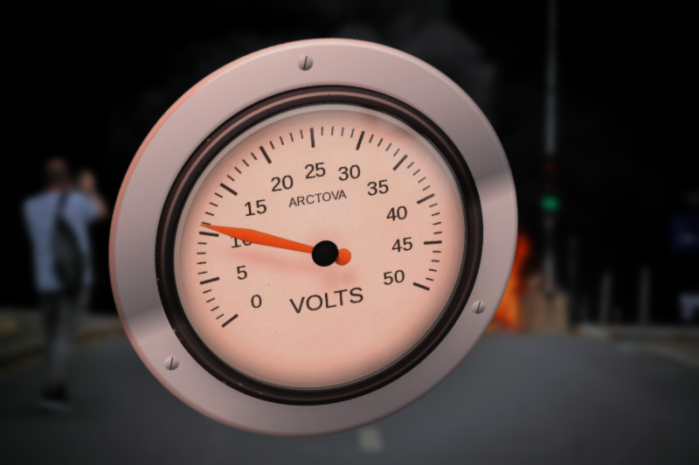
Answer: 11 V
